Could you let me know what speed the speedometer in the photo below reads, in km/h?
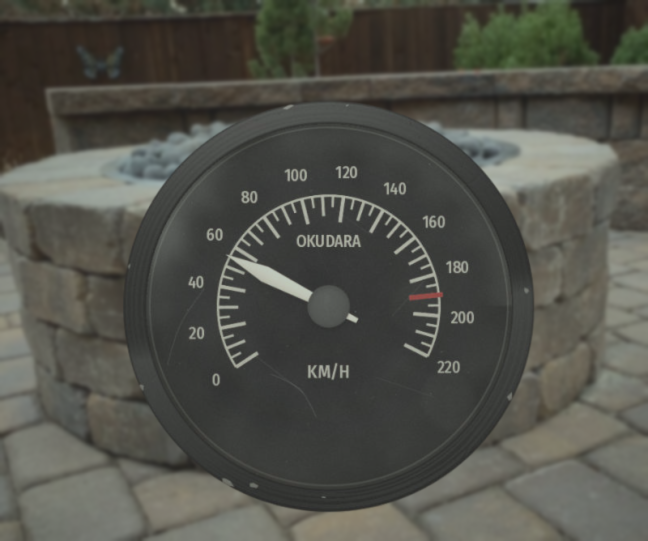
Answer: 55 km/h
